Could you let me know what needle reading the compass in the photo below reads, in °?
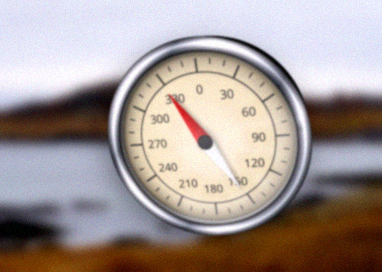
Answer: 330 °
